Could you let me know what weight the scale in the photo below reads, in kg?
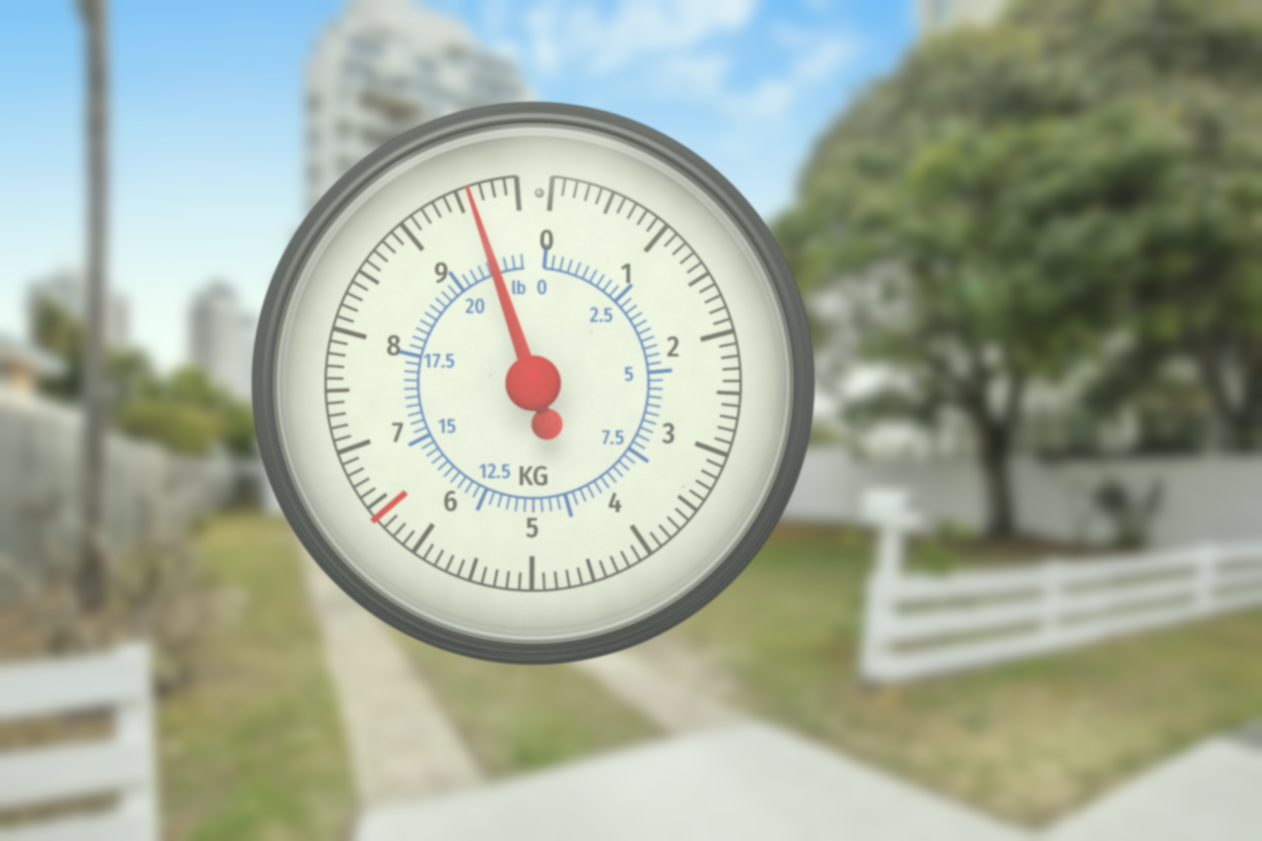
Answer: 9.6 kg
